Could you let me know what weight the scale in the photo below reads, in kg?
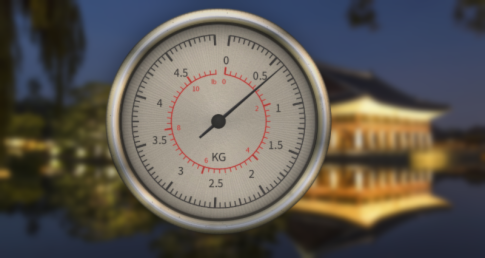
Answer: 0.6 kg
